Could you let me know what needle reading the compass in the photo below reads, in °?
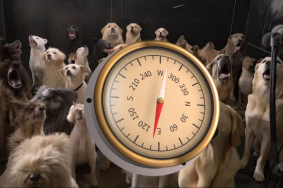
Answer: 100 °
